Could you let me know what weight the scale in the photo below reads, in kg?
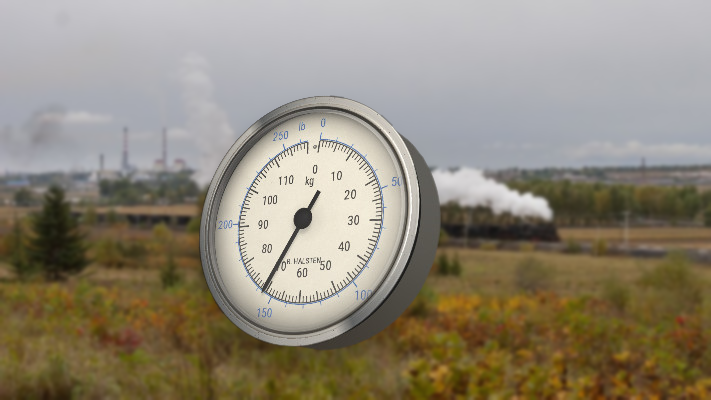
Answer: 70 kg
